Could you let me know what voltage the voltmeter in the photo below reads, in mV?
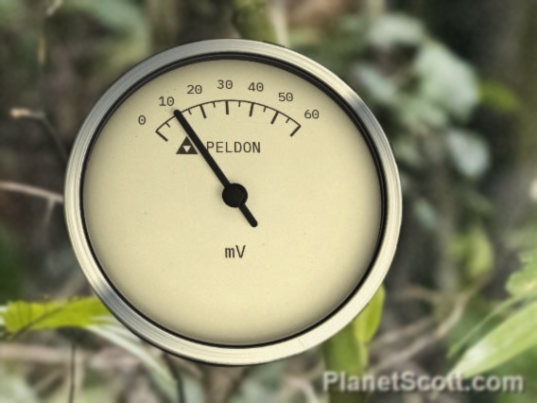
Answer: 10 mV
